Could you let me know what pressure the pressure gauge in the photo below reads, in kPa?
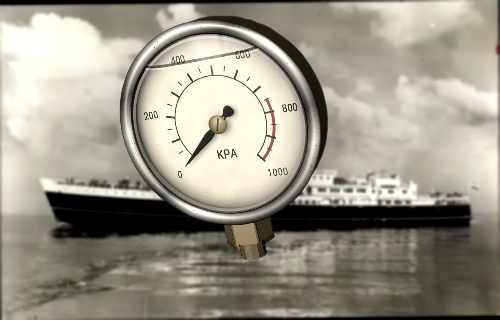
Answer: 0 kPa
